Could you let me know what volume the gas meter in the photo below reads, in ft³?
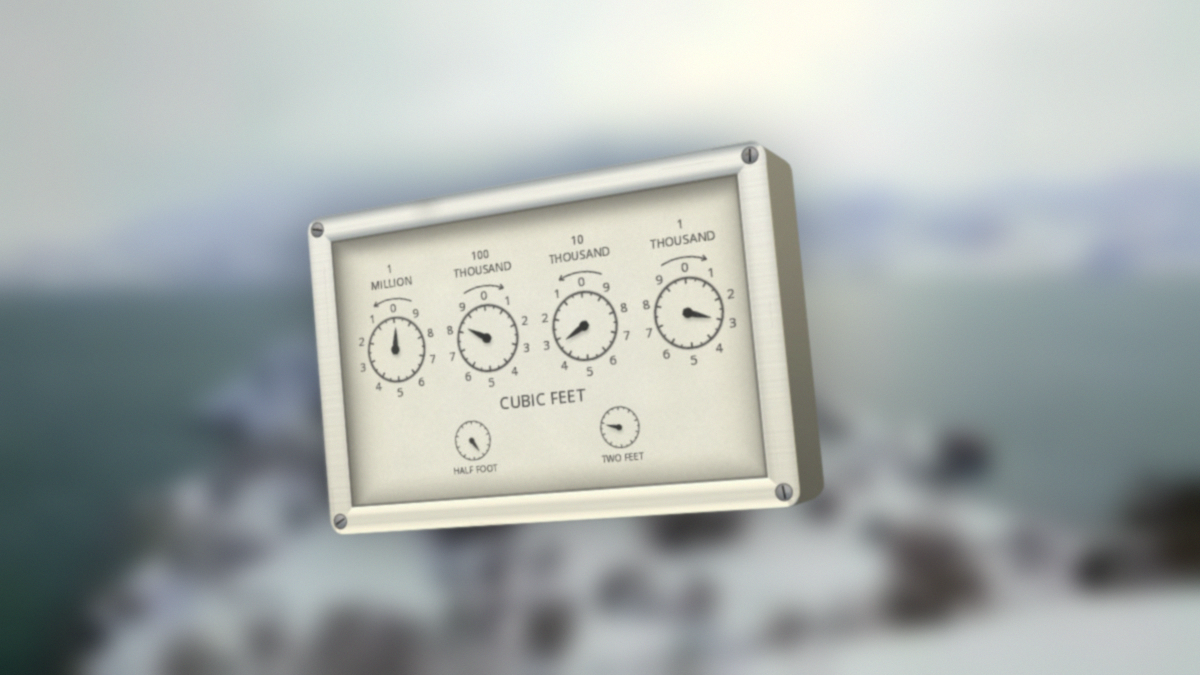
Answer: 983300 ft³
